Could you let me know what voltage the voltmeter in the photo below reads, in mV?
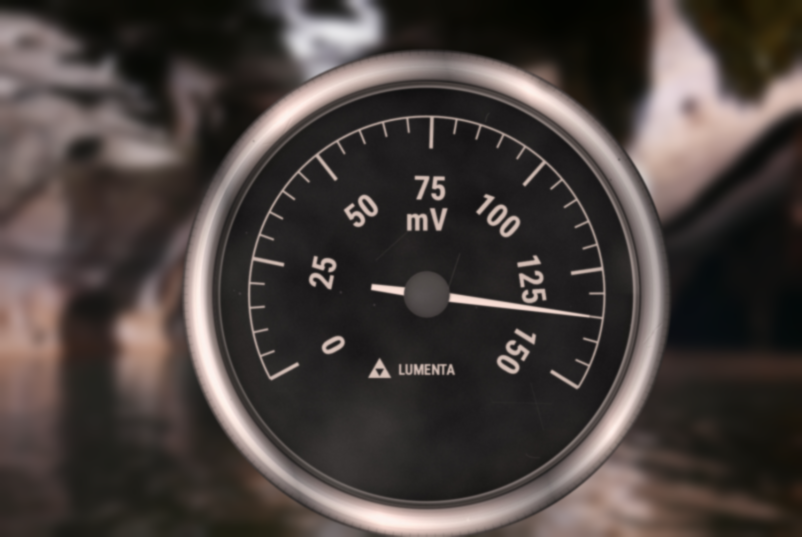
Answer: 135 mV
